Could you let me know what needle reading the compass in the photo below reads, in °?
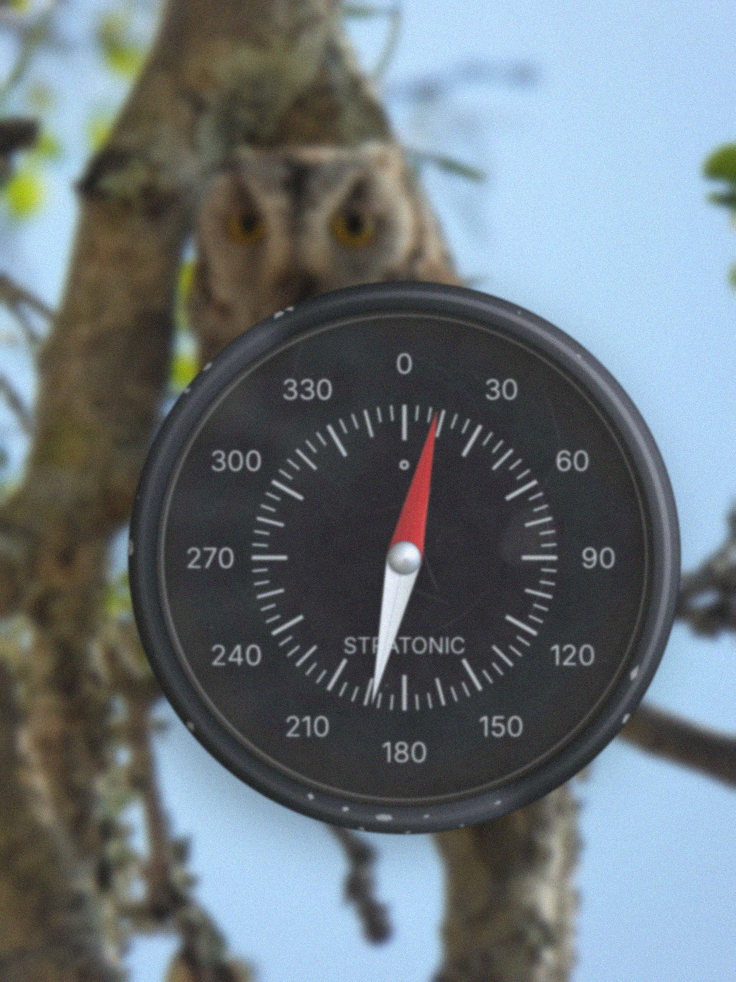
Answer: 12.5 °
